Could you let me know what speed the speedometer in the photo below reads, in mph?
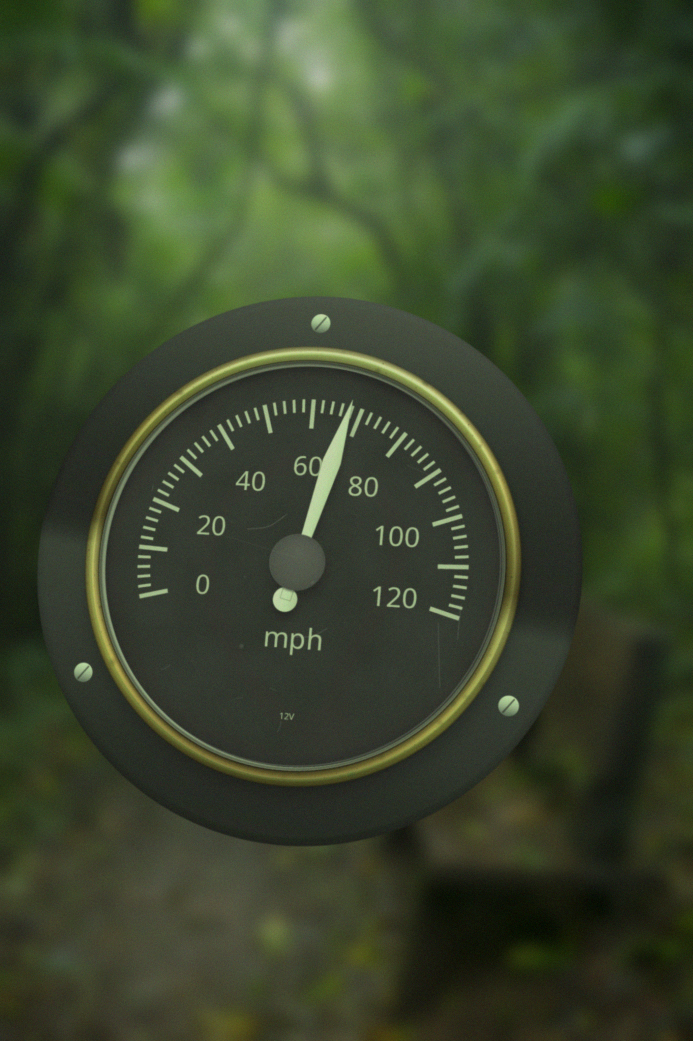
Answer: 68 mph
